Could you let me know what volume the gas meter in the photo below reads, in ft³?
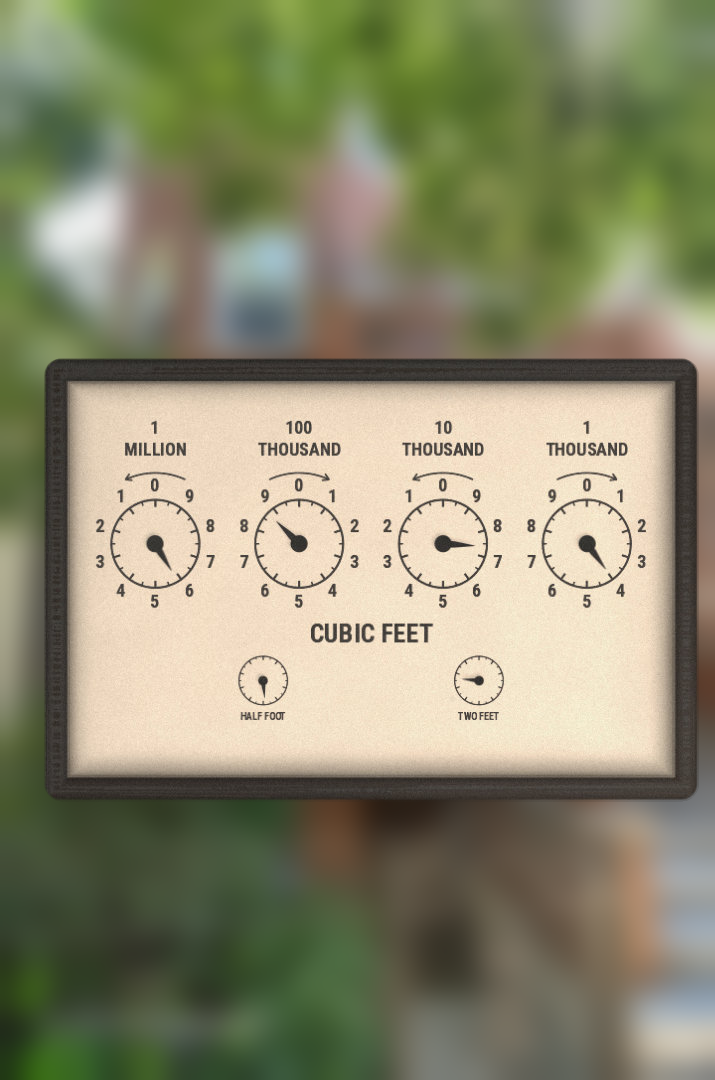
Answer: 587400 ft³
